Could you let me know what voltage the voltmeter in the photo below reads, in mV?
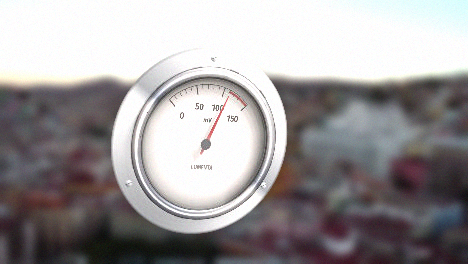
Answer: 110 mV
